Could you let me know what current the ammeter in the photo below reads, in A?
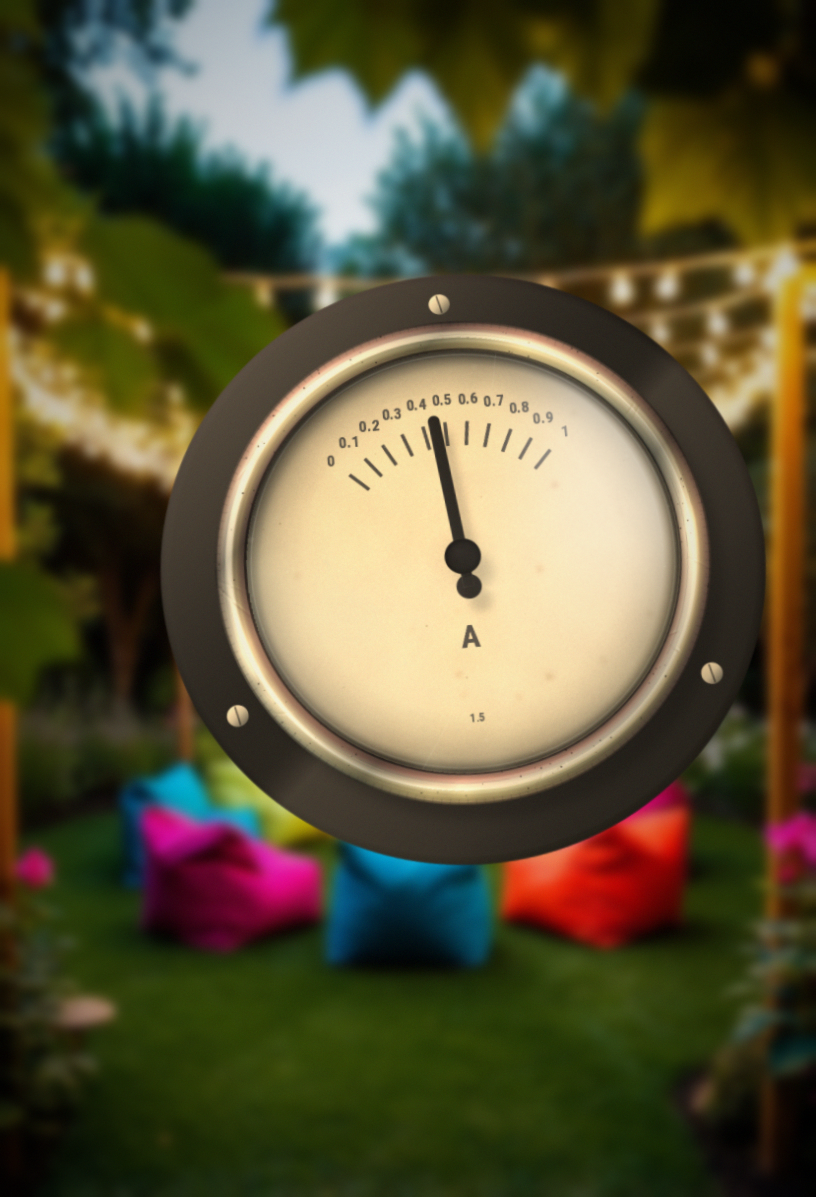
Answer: 0.45 A
